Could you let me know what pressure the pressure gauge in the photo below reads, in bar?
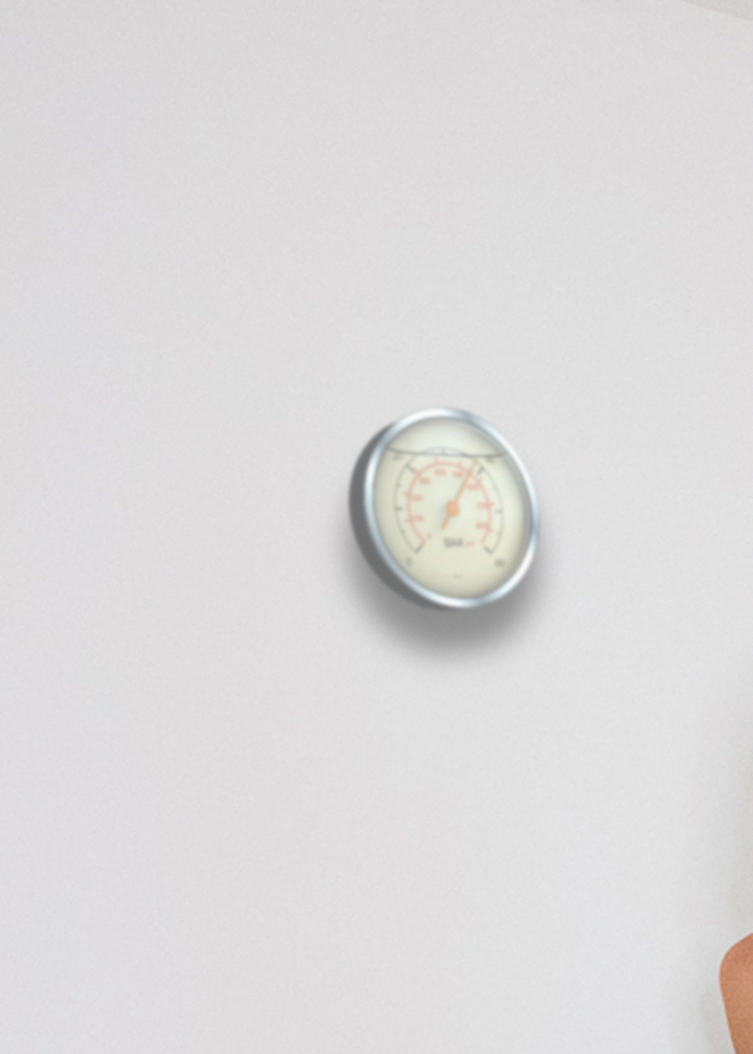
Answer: 37.5 bar
